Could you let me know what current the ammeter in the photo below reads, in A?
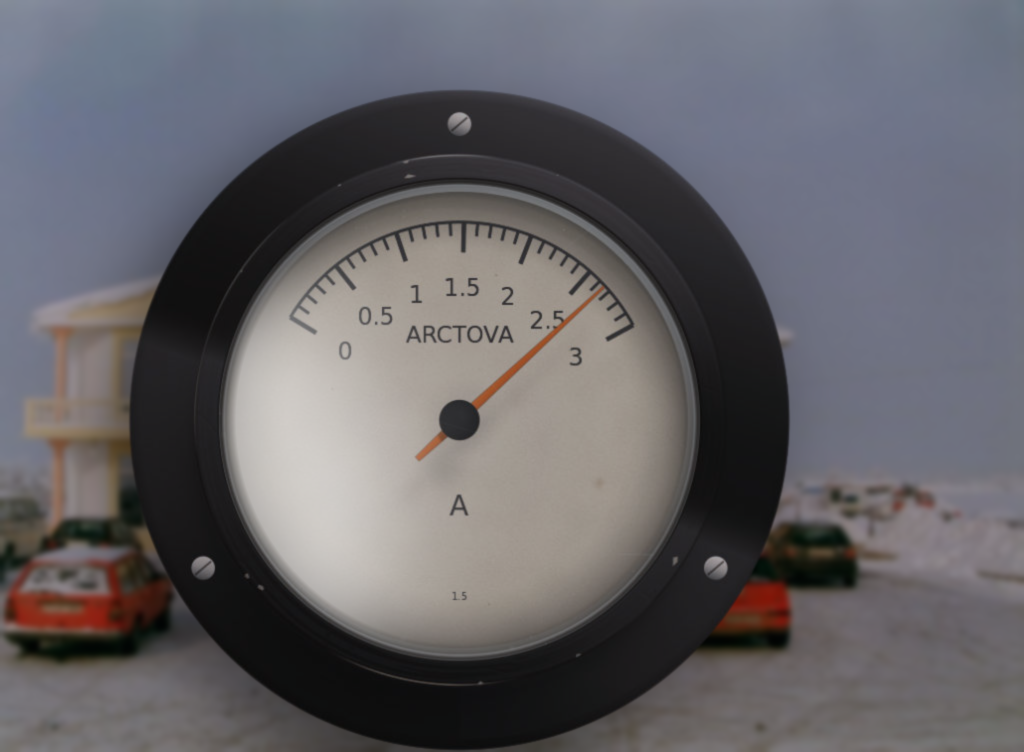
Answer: 2.65 A
